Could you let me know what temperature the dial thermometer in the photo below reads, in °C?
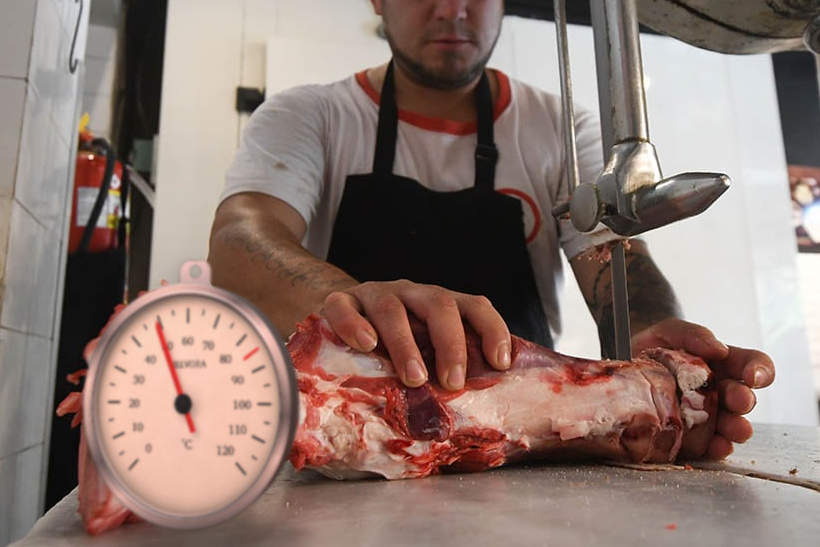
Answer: 50 °C
